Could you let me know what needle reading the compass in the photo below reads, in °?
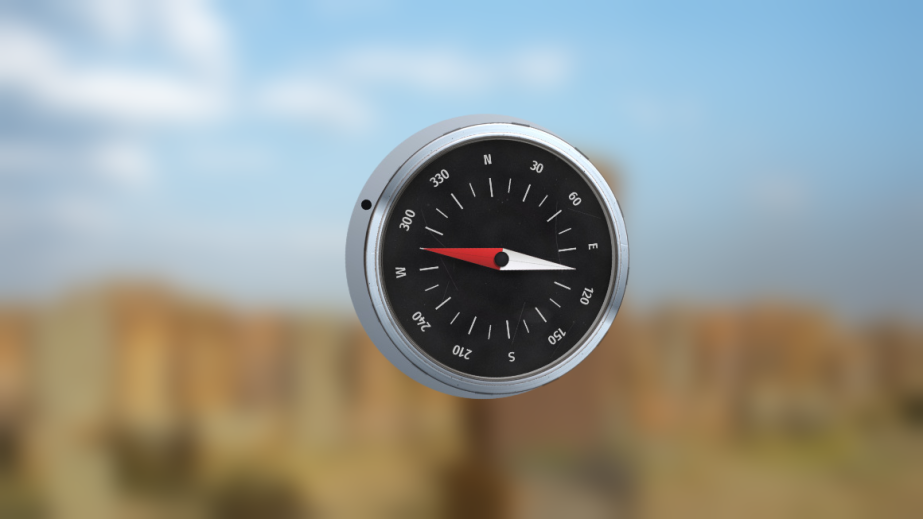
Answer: 285 °
